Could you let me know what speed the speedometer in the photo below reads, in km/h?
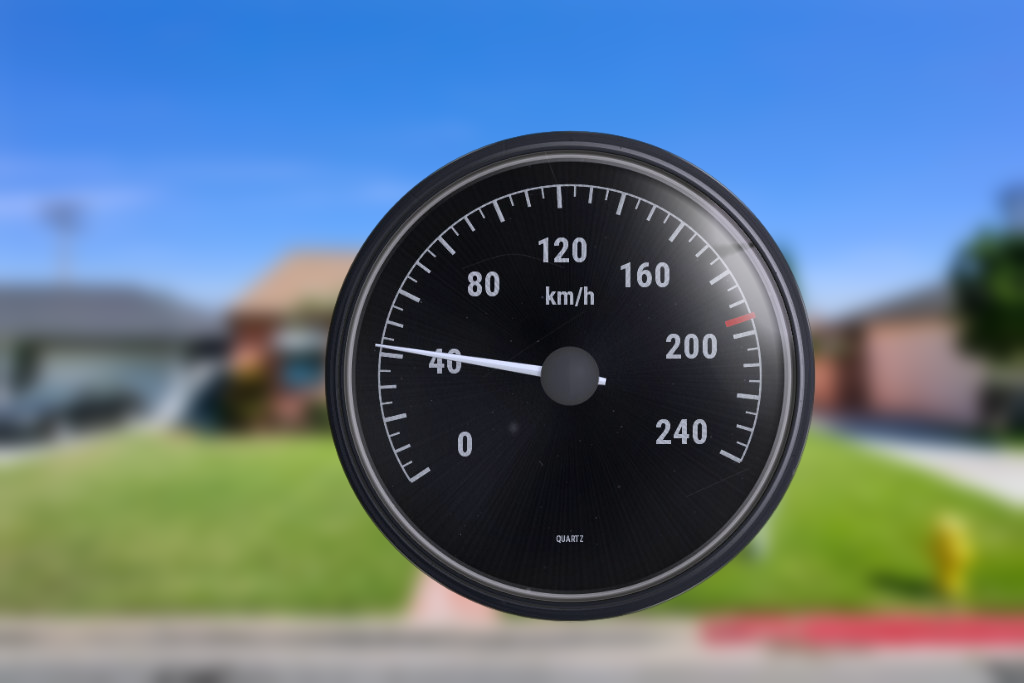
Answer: 42.5 km/h
